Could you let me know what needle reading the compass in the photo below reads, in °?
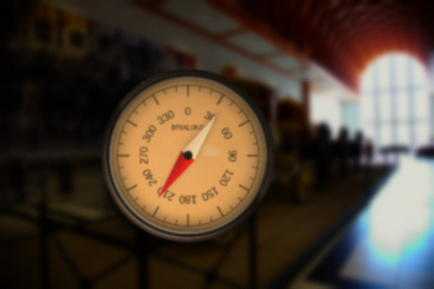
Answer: 215 °
